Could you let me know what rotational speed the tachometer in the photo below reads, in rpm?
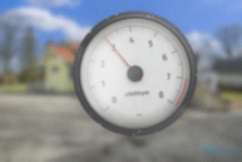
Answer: 3000 rpm
